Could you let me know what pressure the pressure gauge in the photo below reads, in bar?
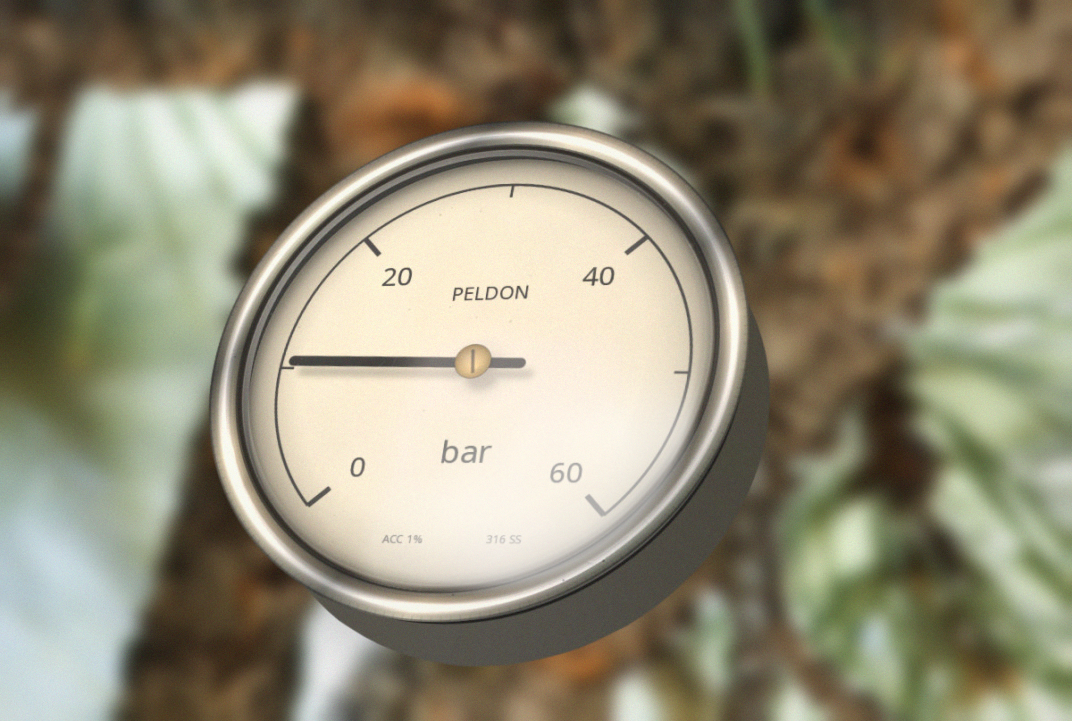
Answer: 10 bar
